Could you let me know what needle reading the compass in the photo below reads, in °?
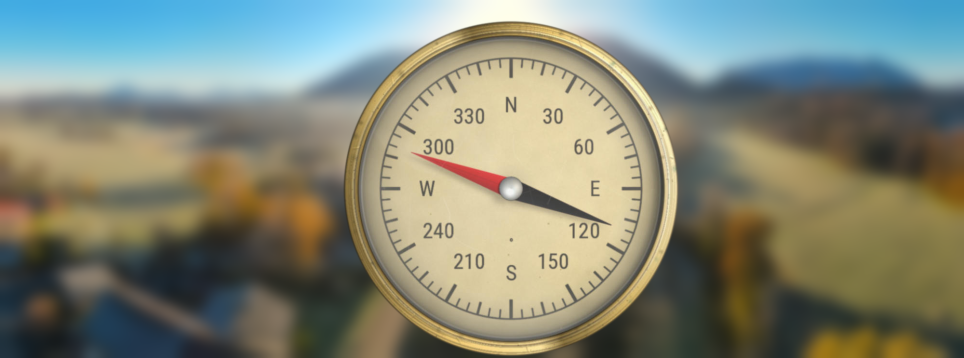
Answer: 290 °
